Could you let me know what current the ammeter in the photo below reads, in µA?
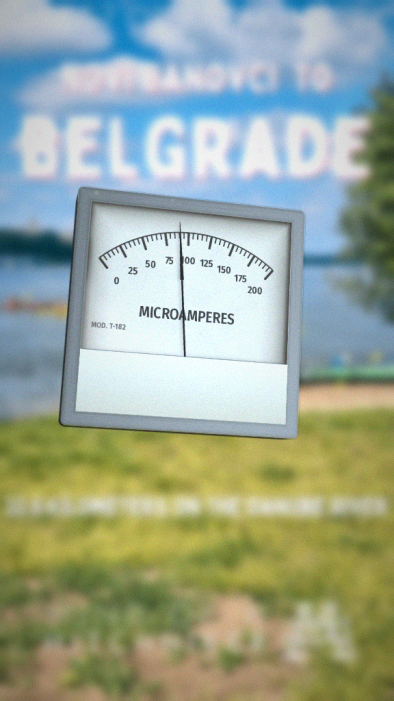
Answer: 90 µA
